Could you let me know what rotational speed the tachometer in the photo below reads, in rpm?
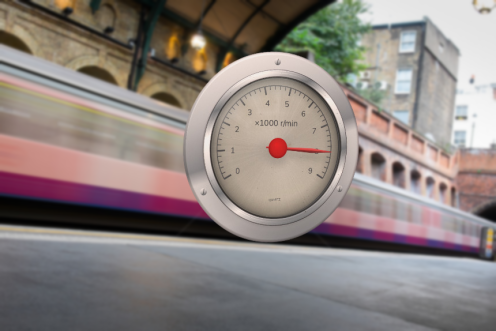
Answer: 8000 rpm
